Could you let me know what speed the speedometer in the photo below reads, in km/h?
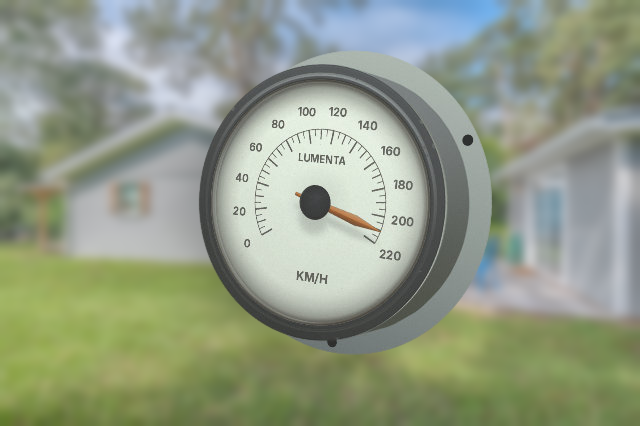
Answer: 210 km/h
